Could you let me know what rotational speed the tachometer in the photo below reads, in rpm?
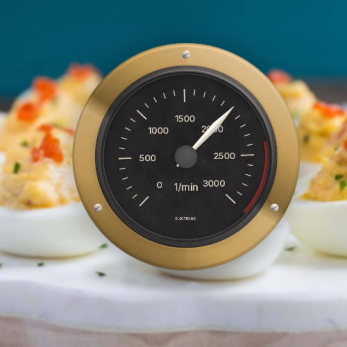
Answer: 2000 rpm
